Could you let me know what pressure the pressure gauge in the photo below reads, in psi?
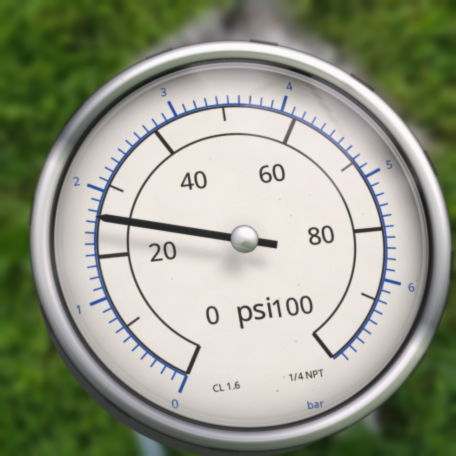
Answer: 25 psi
